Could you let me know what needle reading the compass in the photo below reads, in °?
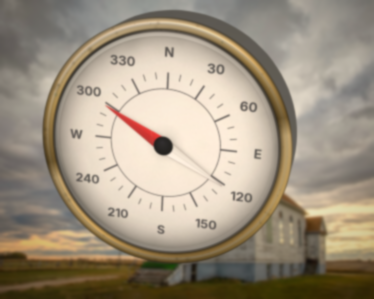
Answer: 300 °
